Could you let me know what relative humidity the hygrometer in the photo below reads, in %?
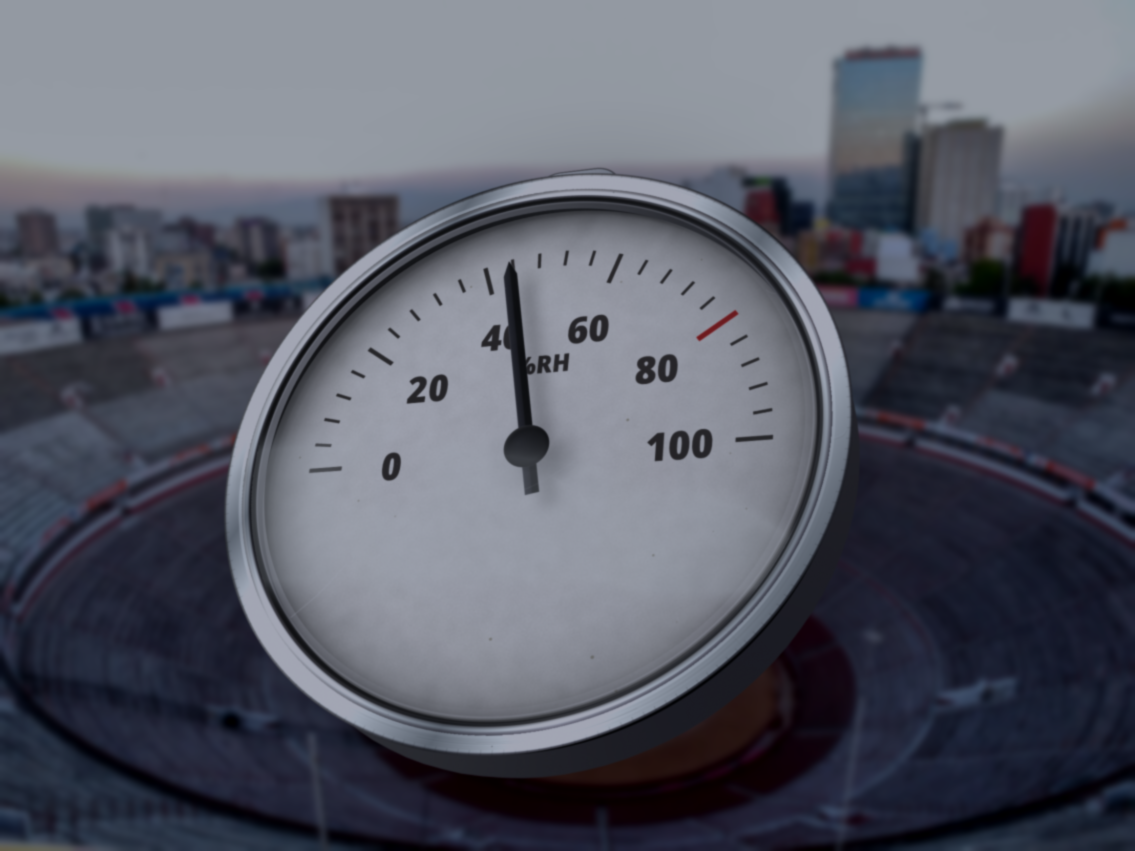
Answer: 44 %
